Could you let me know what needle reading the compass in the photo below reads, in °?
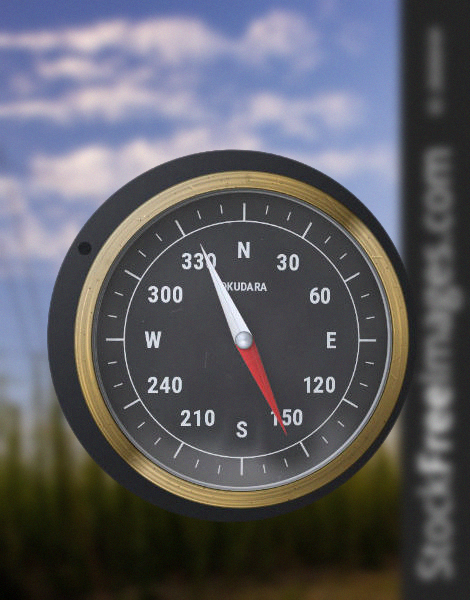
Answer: 155 °
